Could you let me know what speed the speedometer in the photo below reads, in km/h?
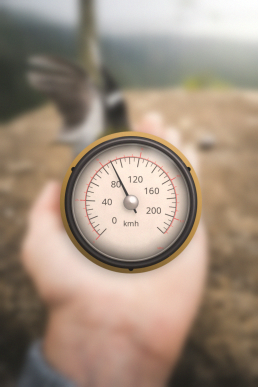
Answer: 90 km/h
